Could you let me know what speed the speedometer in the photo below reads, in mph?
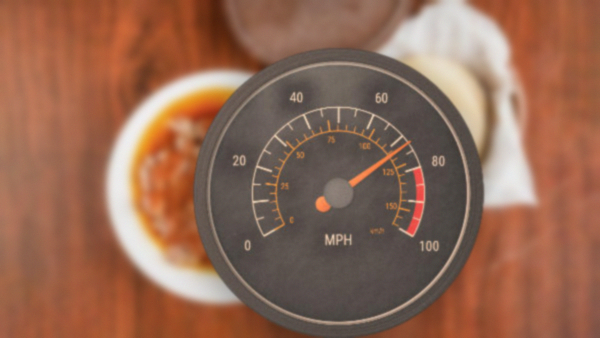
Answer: 72.5 mph
